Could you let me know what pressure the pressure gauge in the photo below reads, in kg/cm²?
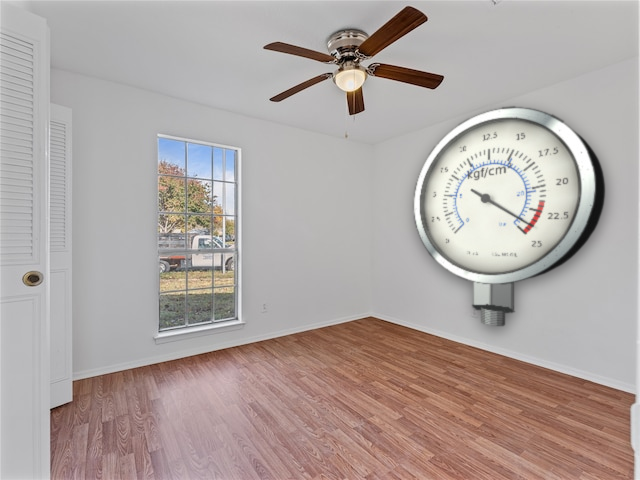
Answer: 24 kg/cm²
